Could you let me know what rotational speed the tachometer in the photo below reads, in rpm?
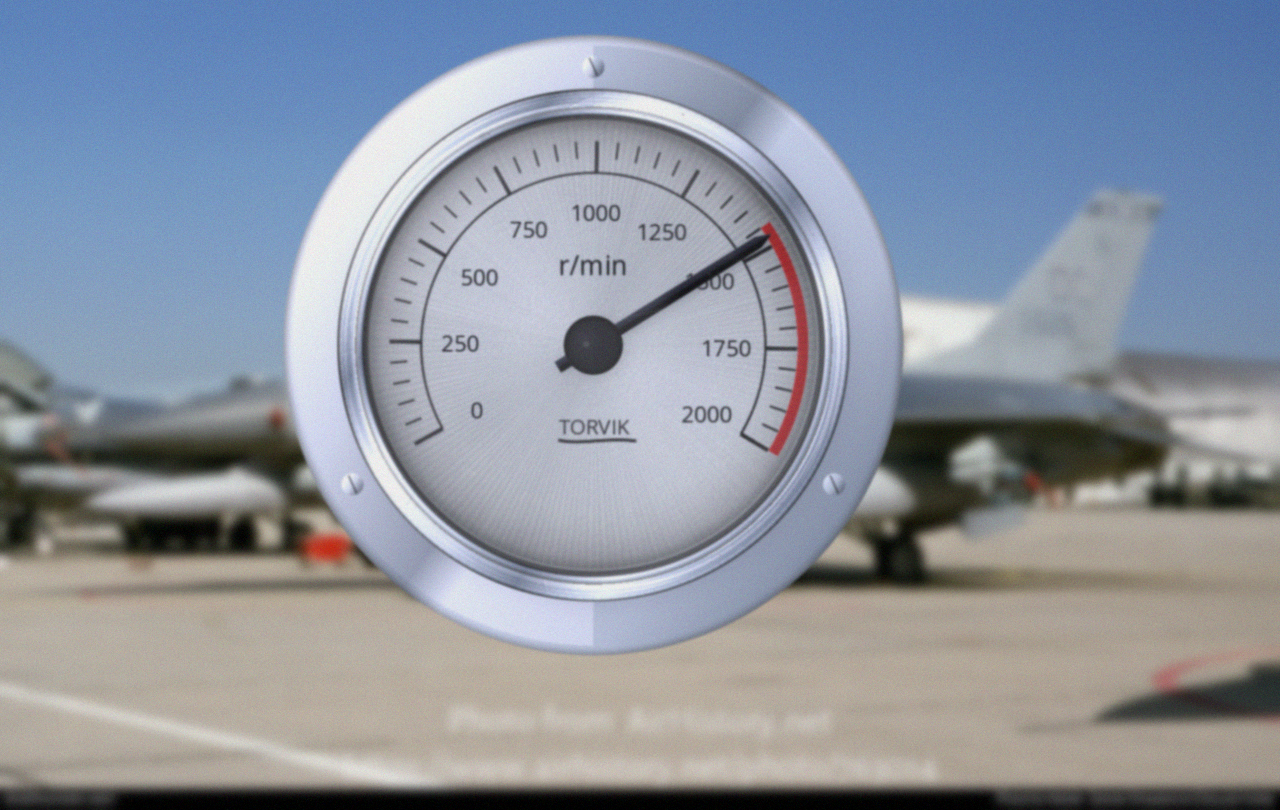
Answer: 1475 rpm
